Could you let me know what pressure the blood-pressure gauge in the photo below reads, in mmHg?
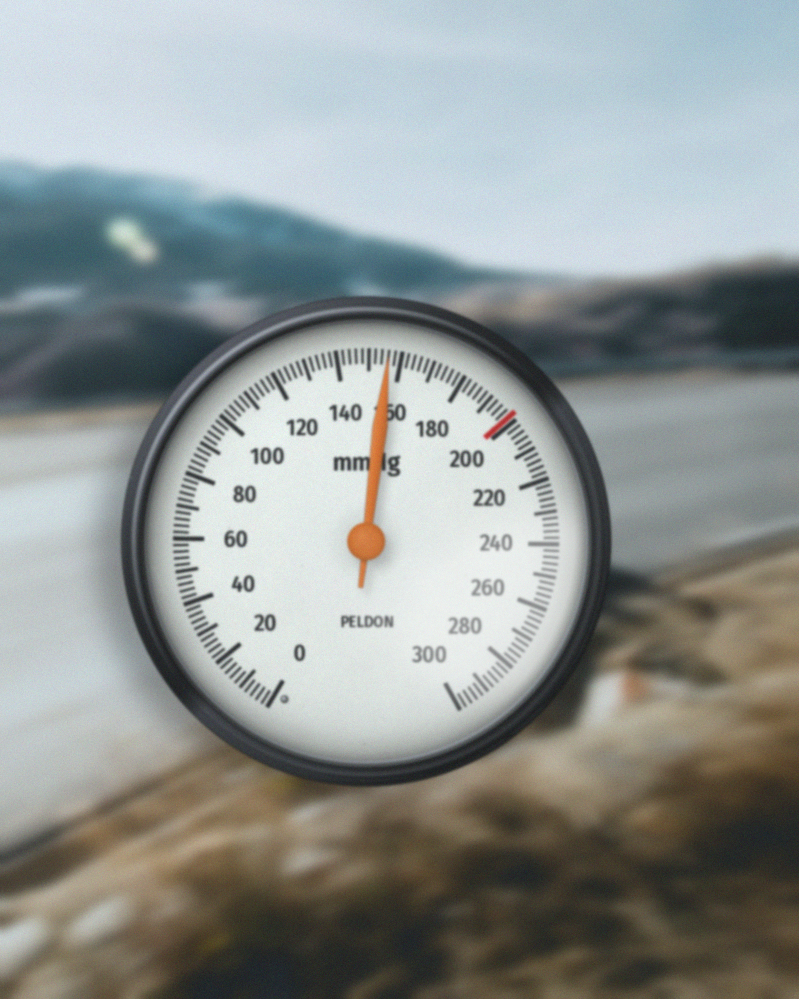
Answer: 156 mmHg
